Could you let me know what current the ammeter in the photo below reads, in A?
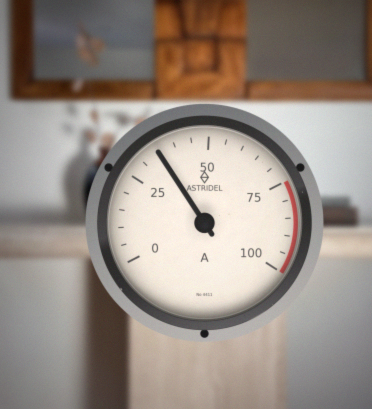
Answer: 35 A
